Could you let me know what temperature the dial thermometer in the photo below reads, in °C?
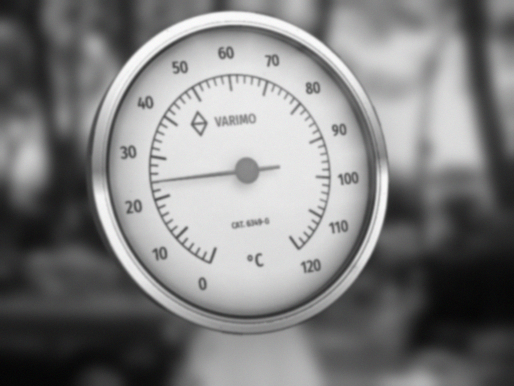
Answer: 24 °C
